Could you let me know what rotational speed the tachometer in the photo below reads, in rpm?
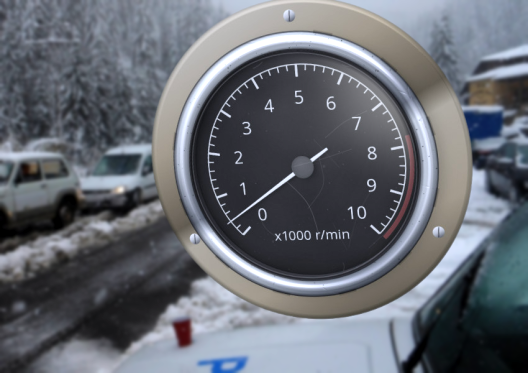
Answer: 400 rpm
